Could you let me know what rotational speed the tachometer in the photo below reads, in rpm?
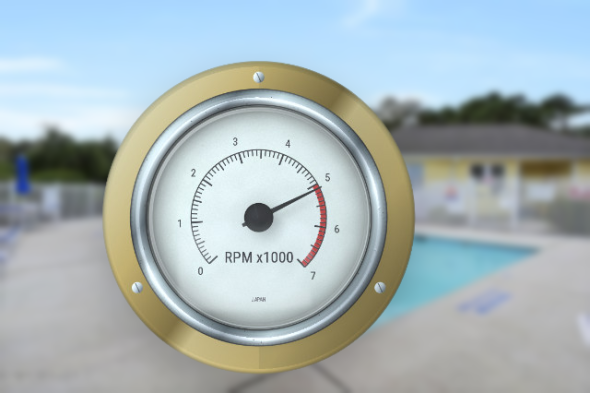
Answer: 5100 rpm
